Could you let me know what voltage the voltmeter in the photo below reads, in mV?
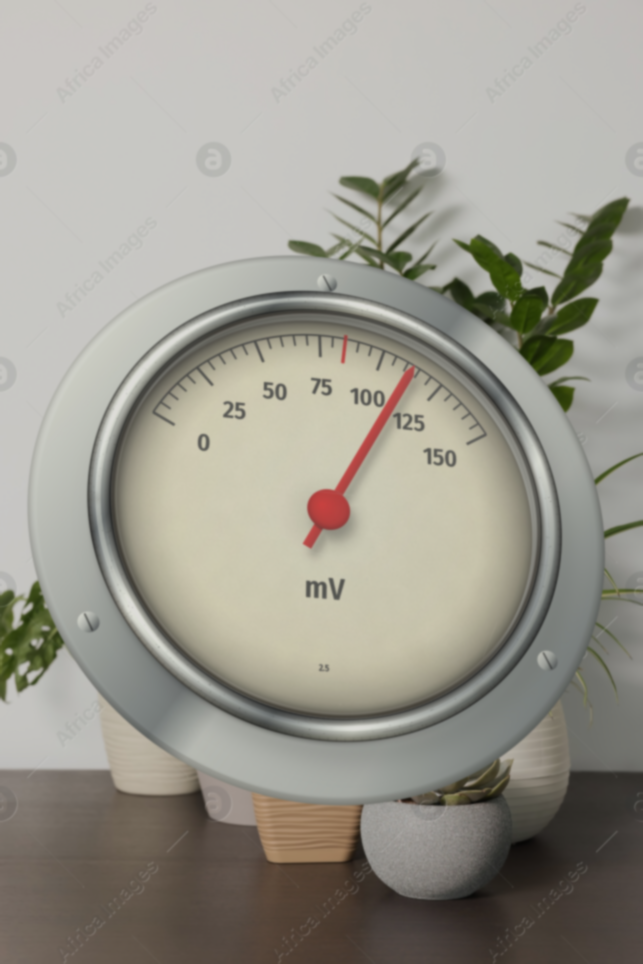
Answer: 112.5 mV
